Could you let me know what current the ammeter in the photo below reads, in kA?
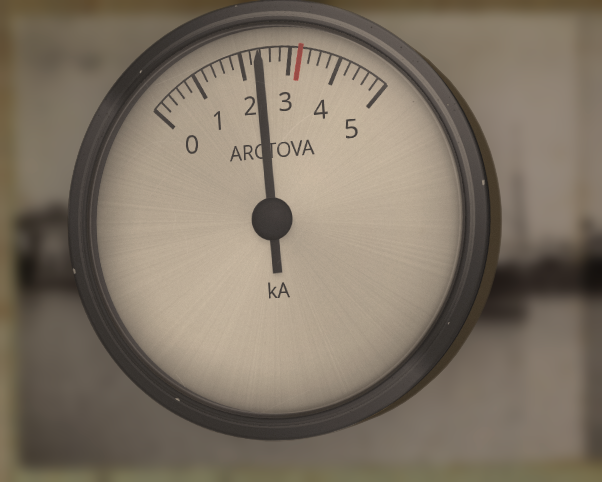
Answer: 2.4 kA
